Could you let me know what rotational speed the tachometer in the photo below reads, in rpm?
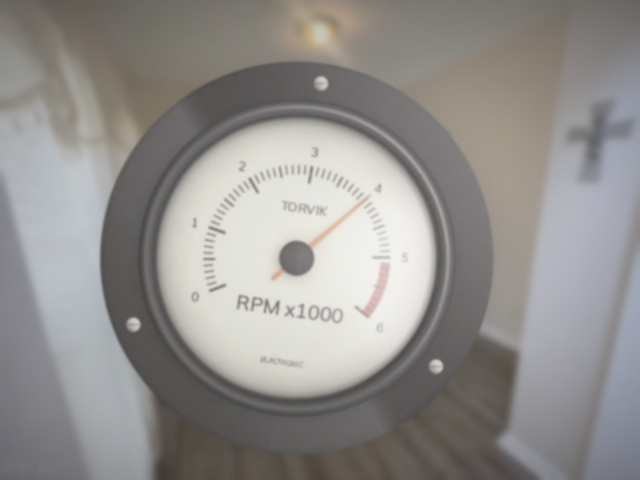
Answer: 4000 rpm
